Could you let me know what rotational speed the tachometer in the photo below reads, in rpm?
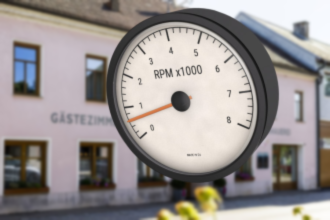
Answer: 600 rpm
